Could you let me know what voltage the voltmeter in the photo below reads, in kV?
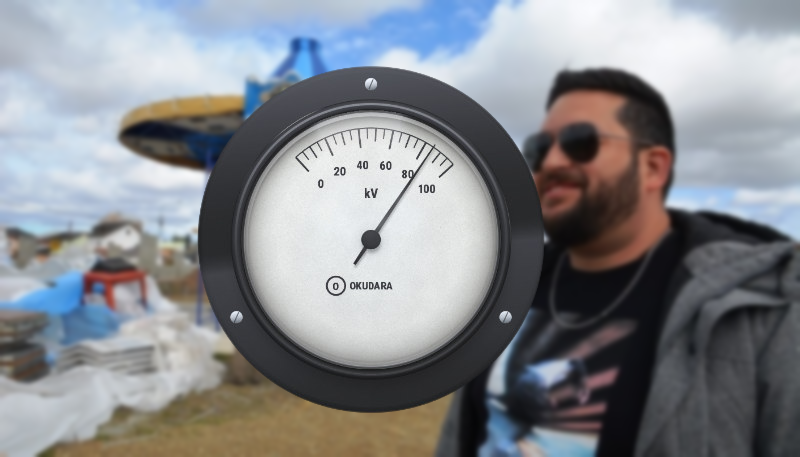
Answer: 85 kV
